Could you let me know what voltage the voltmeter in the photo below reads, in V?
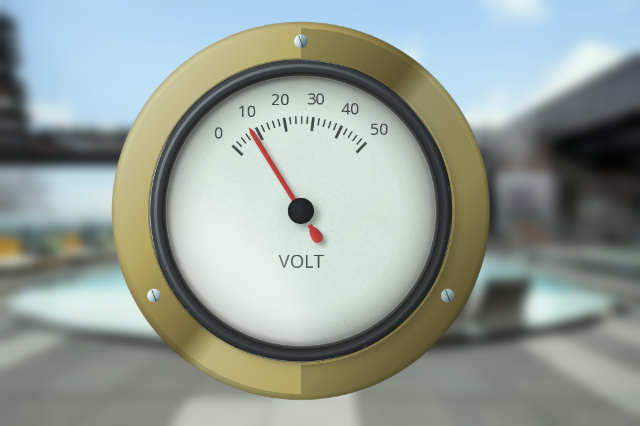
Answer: 8 V
